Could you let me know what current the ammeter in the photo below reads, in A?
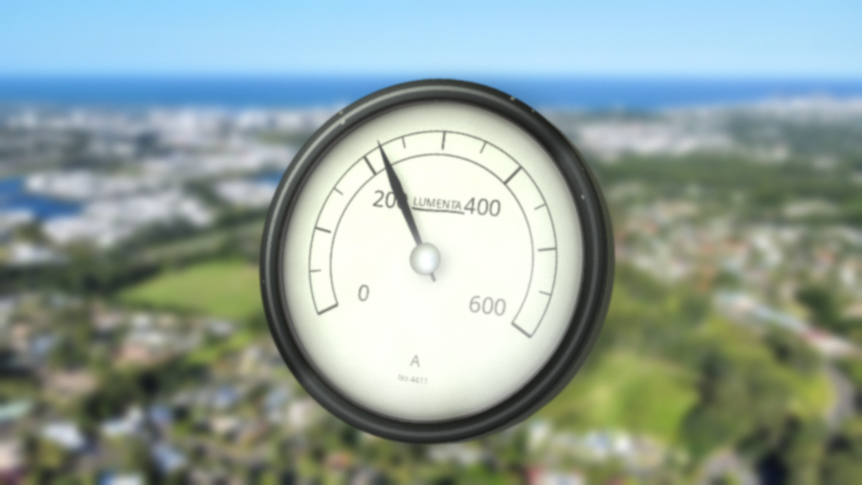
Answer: 225 A
